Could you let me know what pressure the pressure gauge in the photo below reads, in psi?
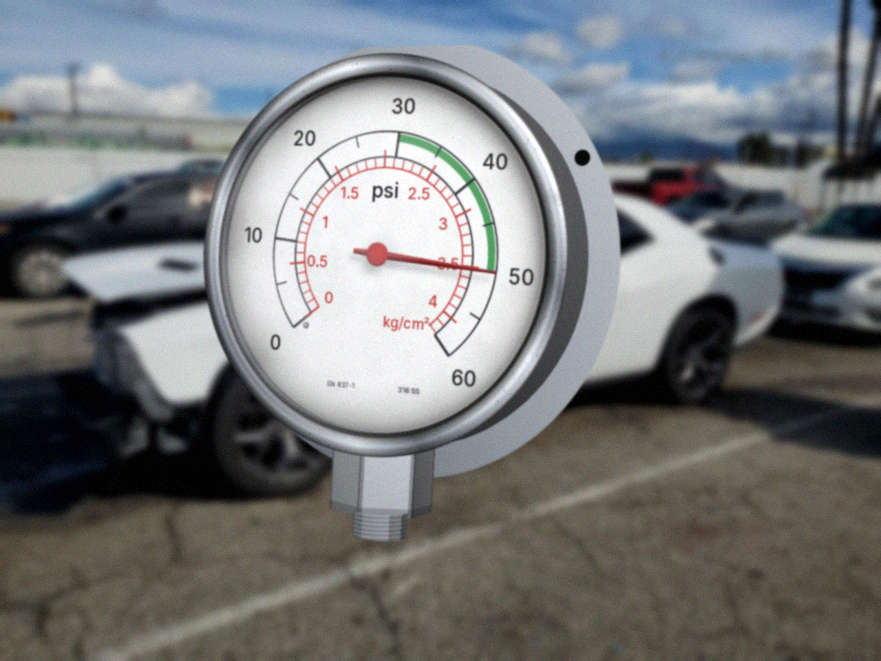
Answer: 50 psi
